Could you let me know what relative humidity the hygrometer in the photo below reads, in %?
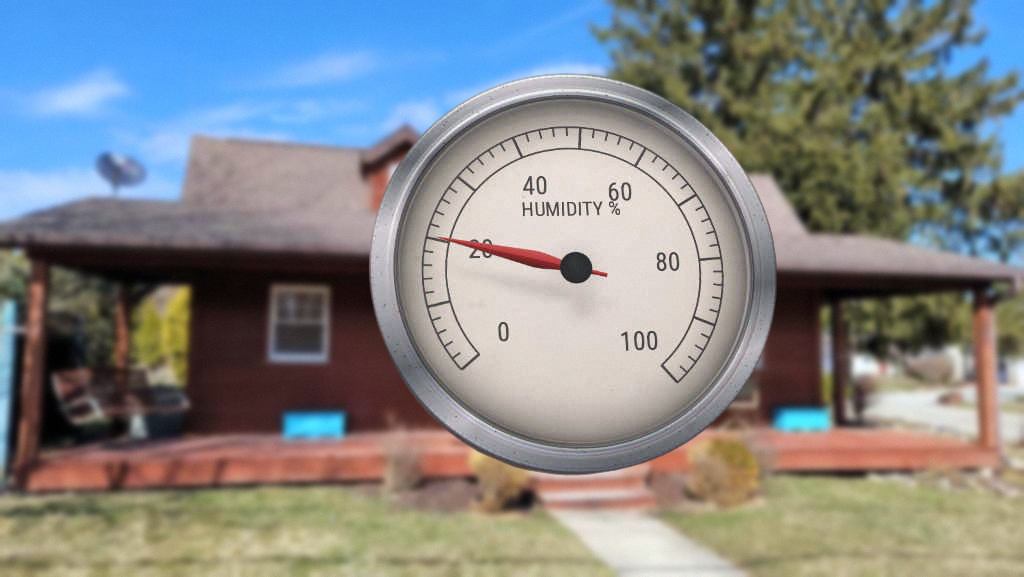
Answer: 20 %
